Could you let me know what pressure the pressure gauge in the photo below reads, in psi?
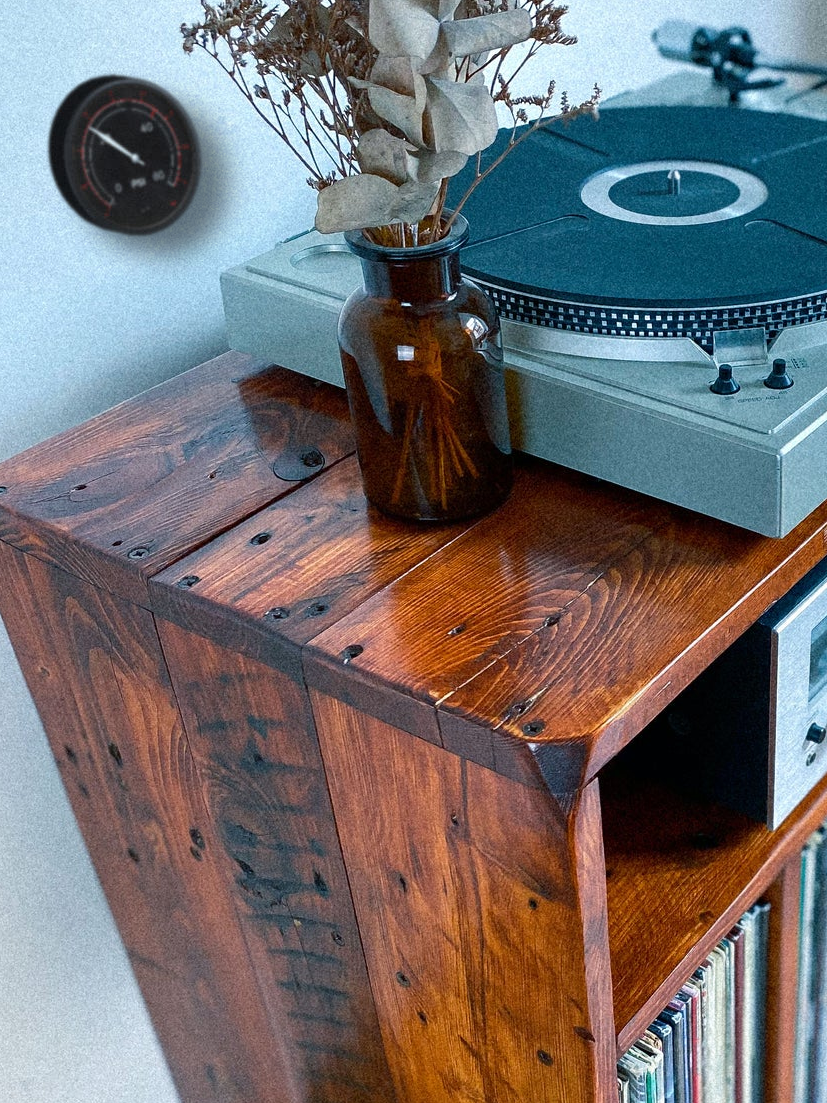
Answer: 20 psi
